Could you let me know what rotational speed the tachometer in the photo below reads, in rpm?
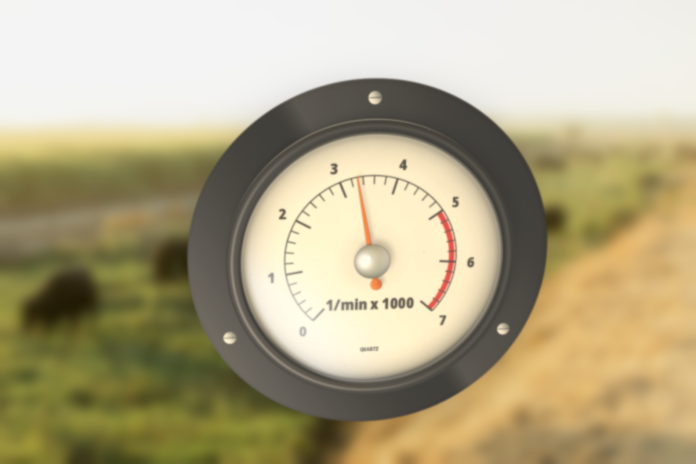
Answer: 3300 rpm
